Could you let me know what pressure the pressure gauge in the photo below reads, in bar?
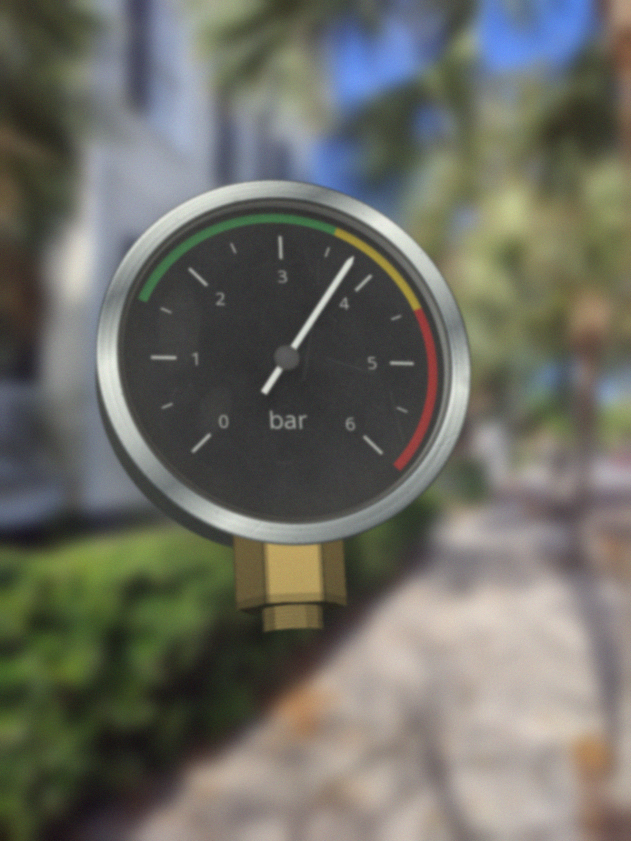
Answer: 3.75 bar
